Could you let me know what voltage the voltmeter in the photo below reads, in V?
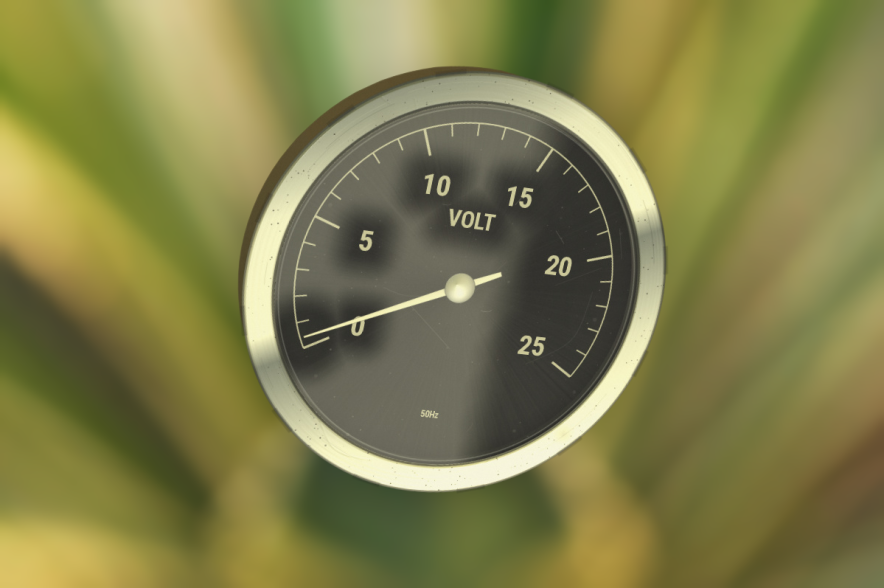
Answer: 0.5 V
